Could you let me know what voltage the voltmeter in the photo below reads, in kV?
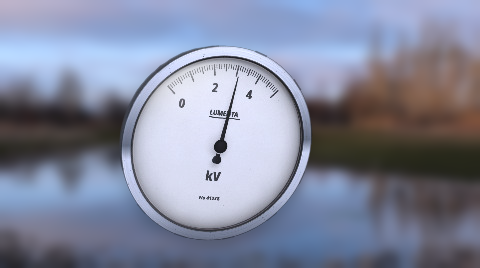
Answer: 3 kV
